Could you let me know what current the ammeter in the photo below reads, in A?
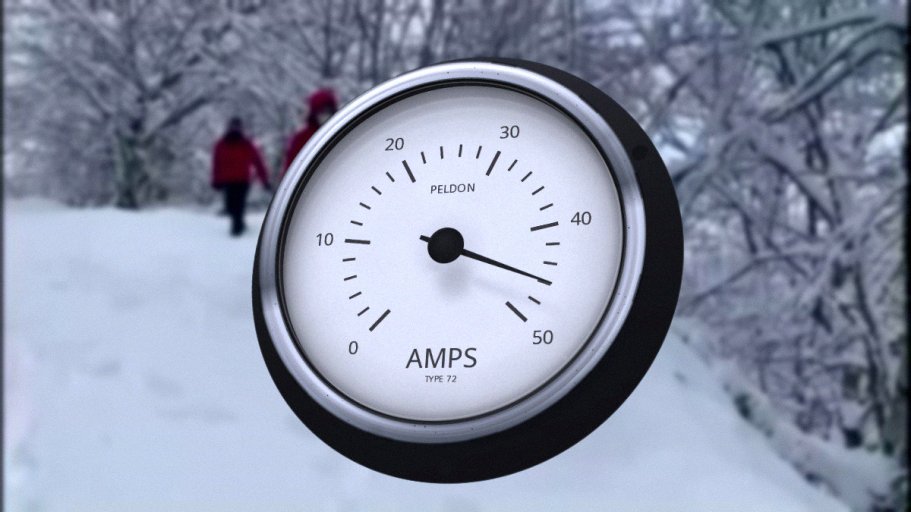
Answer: 46 A
